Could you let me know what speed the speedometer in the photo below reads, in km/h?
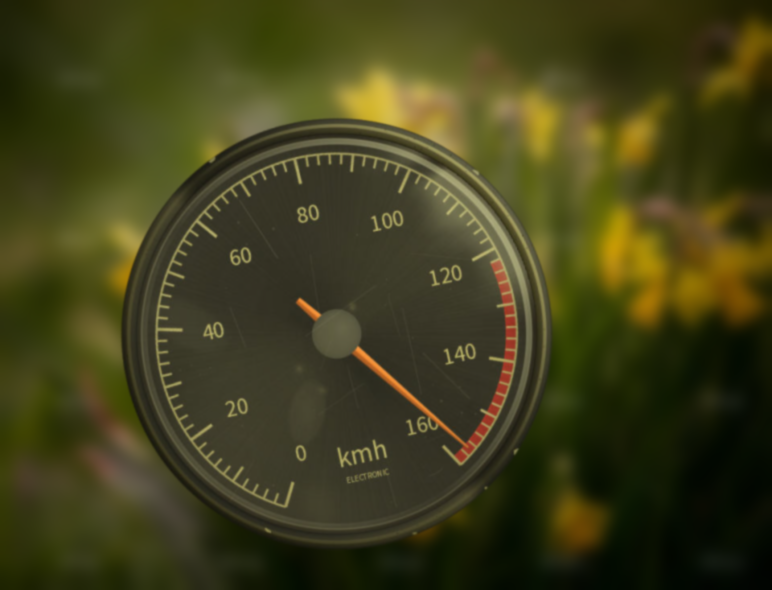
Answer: 157 km/h
